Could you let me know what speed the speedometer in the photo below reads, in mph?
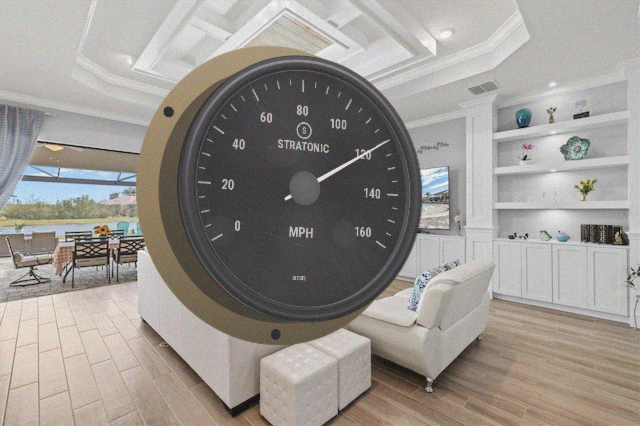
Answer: 120 mph
